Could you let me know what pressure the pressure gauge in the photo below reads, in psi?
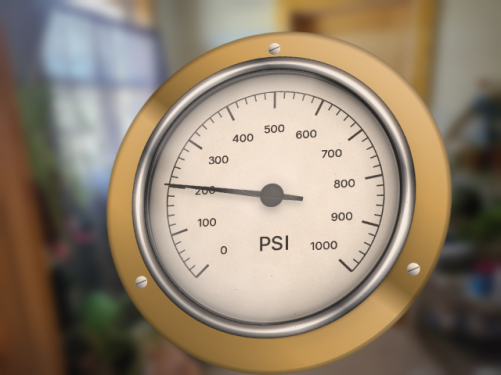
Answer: 200 psi
